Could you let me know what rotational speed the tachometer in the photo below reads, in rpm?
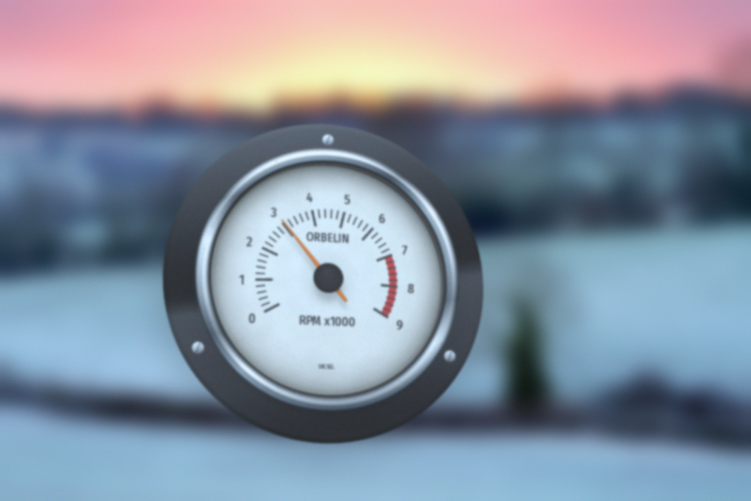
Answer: 3000 rpm
